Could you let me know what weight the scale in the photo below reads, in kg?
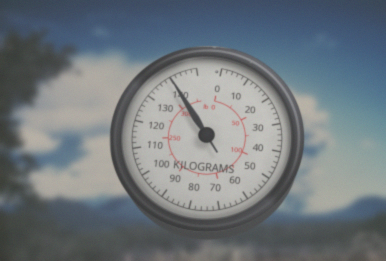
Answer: 140 kg
